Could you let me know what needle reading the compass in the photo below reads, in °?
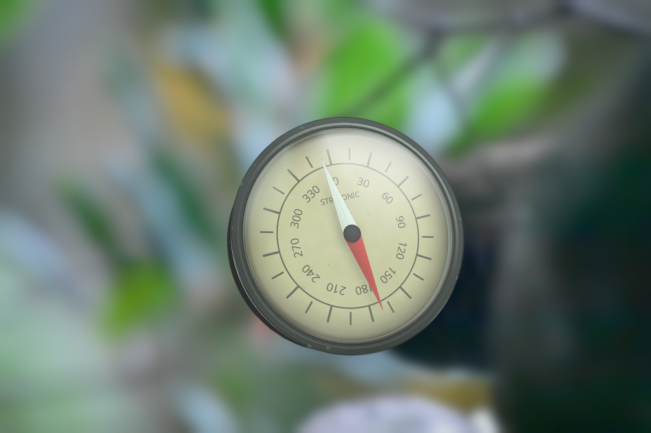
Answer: 172.5 °
